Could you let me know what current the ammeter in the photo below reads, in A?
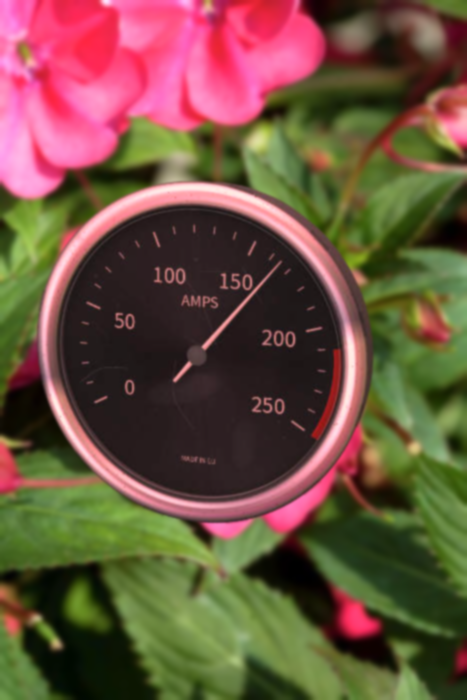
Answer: 165 A
